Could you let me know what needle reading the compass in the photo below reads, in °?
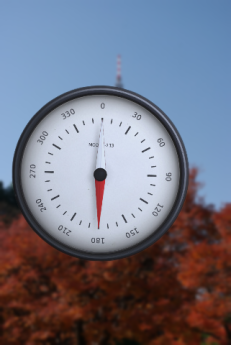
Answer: 180 °
